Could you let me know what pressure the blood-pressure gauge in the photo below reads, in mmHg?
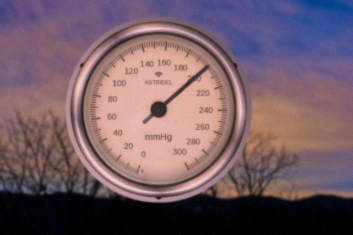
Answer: 200 mmHg
